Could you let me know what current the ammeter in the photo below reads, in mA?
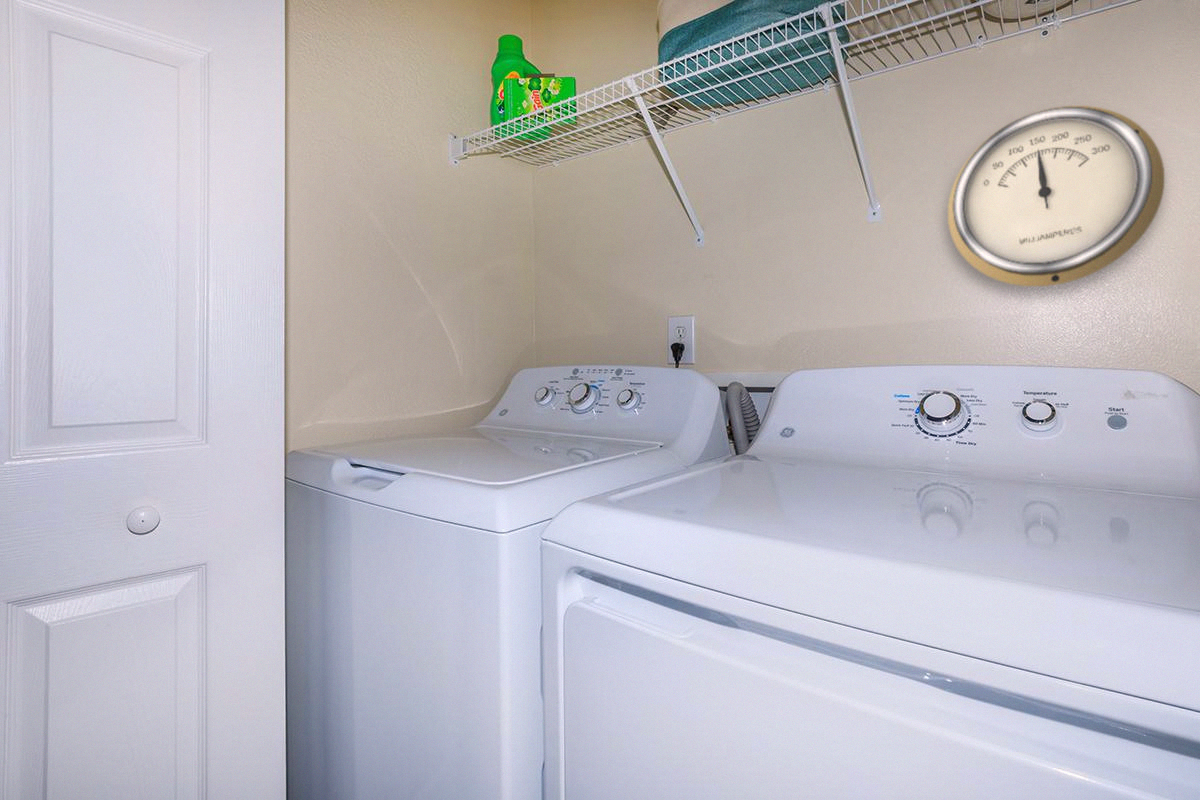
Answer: 150 mA
